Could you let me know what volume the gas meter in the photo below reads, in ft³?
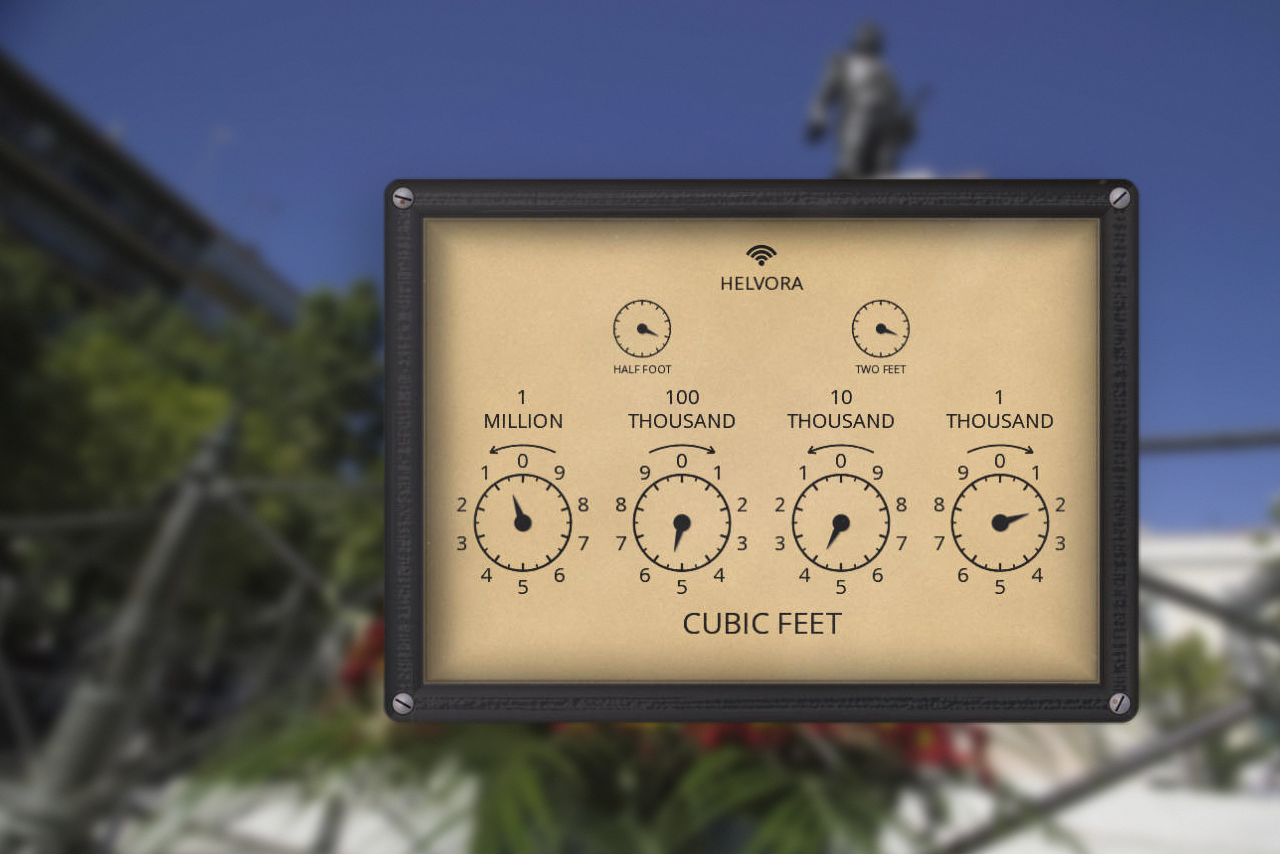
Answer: 54200 ft³
